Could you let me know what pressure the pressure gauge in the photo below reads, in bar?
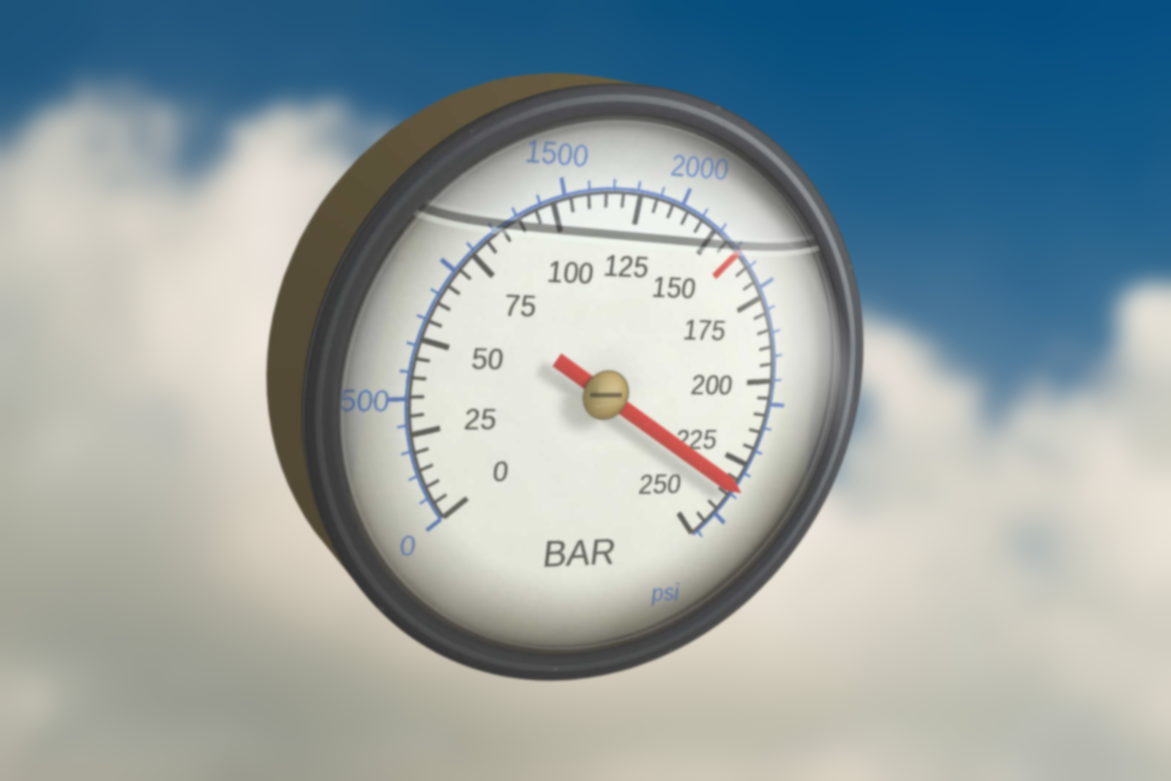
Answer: 232.5 bar
